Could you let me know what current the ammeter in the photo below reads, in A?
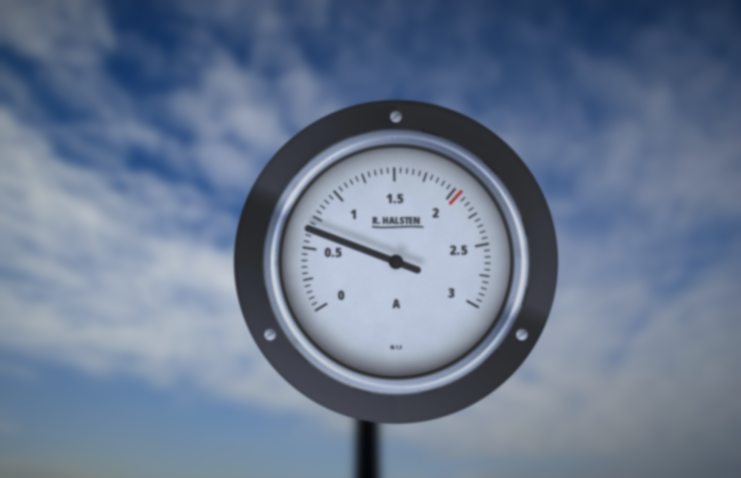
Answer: 0.65 A
